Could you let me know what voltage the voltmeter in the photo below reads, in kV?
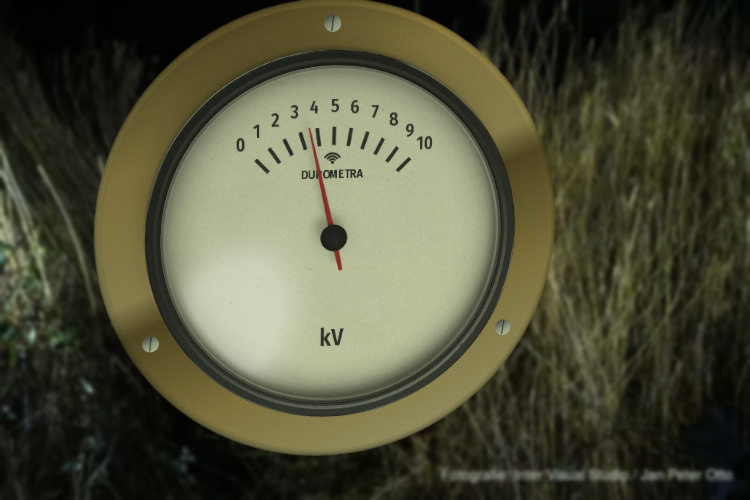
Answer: 3.5 kV
